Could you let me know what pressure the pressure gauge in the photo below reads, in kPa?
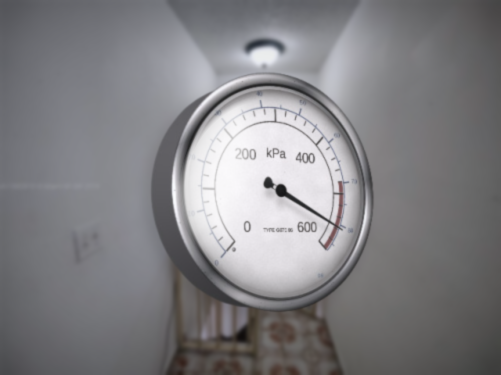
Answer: 560 kPa
